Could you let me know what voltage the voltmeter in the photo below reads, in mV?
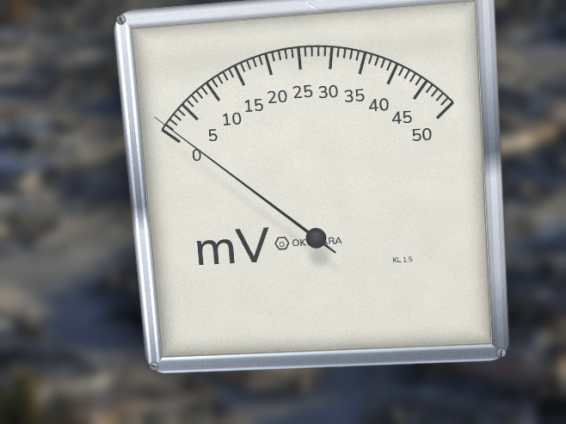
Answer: 1 mV
